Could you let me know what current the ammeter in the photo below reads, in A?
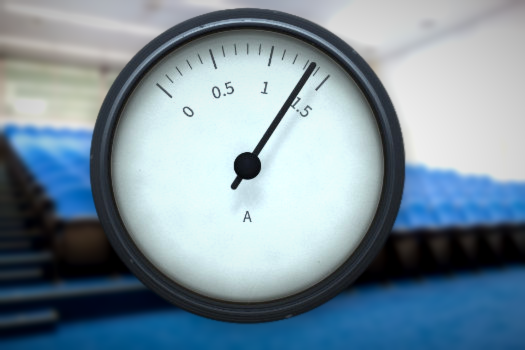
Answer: 1.35 A
